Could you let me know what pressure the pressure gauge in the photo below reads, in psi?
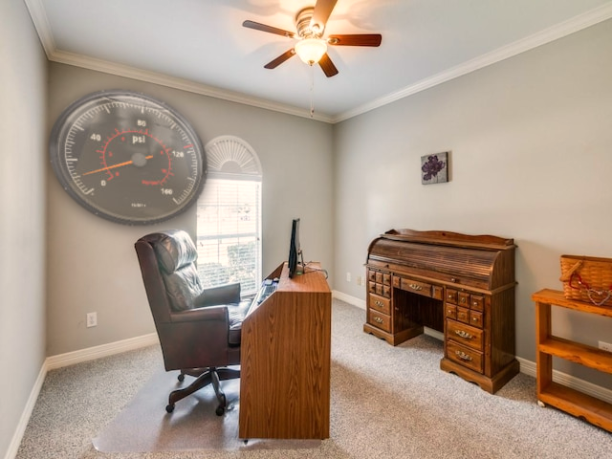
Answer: 10 psi
